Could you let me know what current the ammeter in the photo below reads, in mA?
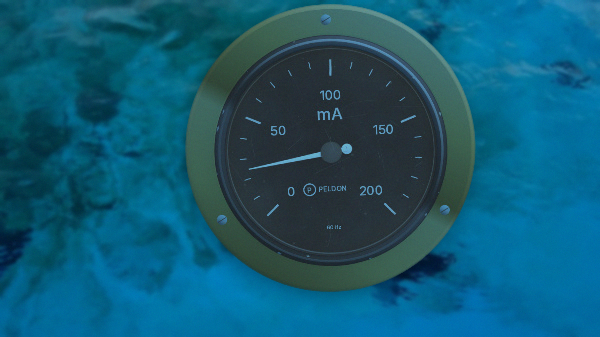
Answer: 25 mA
